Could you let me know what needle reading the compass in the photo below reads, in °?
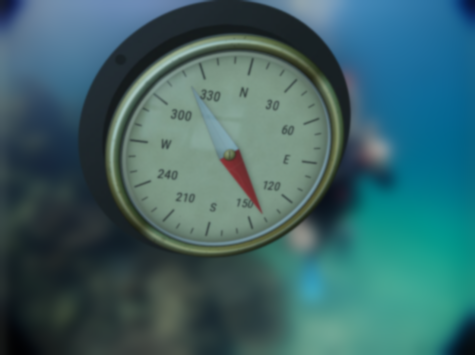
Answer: 140 °
